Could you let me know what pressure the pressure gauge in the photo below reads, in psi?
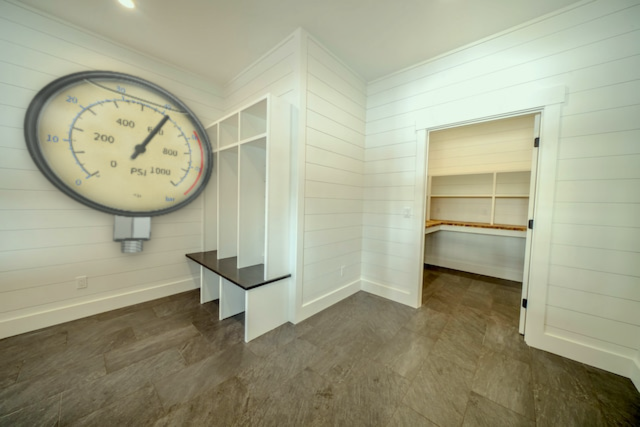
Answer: 600 psi
